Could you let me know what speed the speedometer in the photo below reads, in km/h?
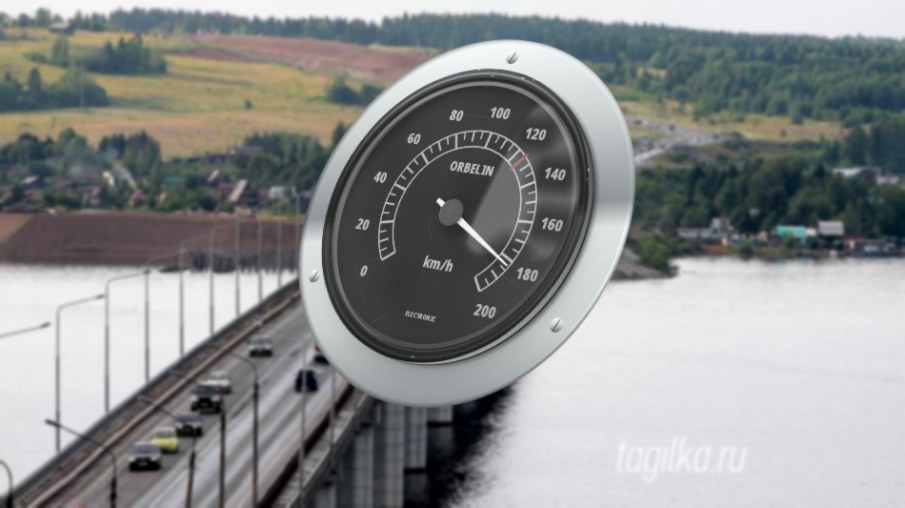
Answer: 182.5 km/h
